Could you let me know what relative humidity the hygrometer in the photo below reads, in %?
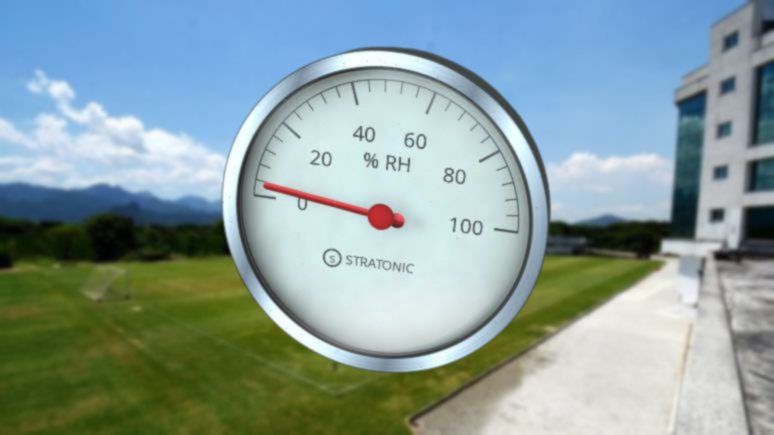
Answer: 4 %
